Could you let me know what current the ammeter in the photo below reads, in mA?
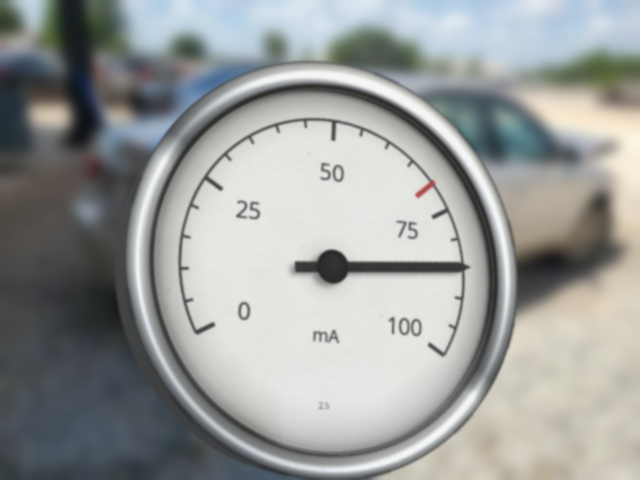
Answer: 85 mA
